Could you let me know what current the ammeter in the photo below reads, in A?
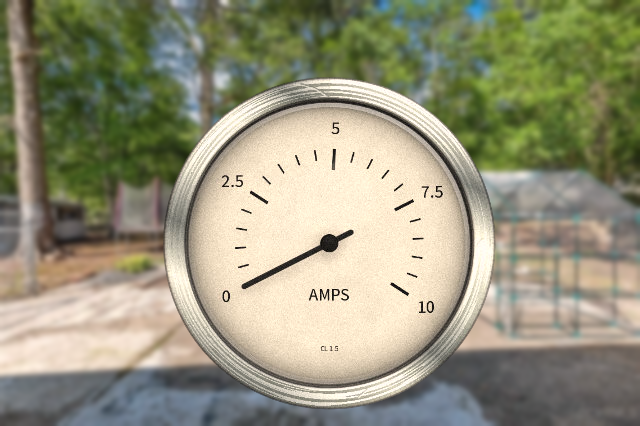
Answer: 0 A
